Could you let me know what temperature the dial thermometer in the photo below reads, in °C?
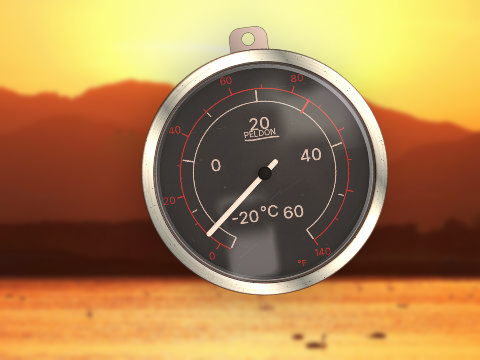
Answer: -15 °C
